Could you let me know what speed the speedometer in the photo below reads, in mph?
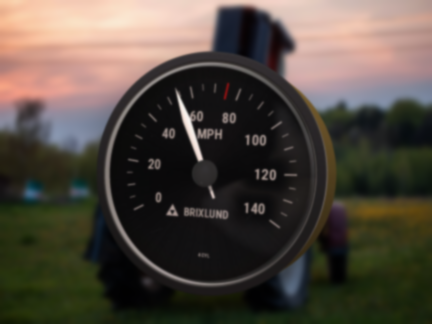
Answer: 55 mph
